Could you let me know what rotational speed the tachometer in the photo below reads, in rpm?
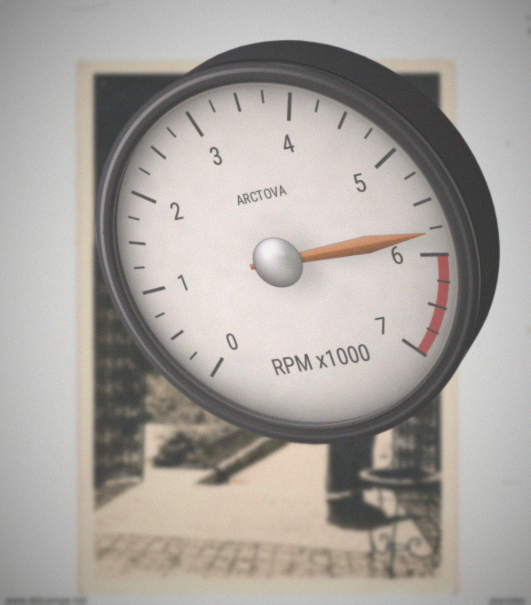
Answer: 5750 rpm
